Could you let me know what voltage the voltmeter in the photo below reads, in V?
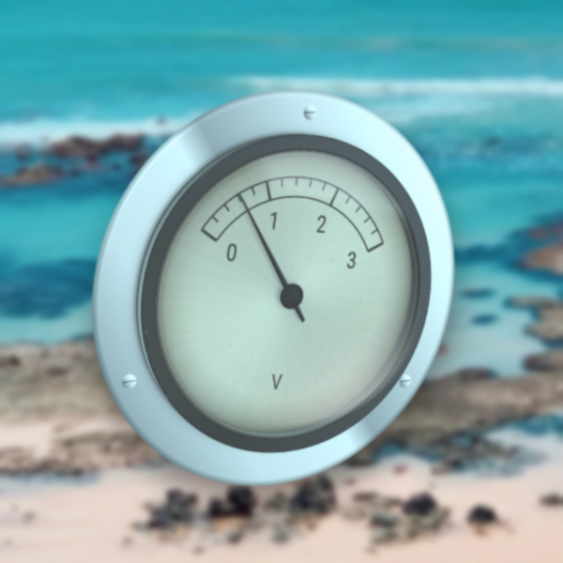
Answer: 0.6 V
